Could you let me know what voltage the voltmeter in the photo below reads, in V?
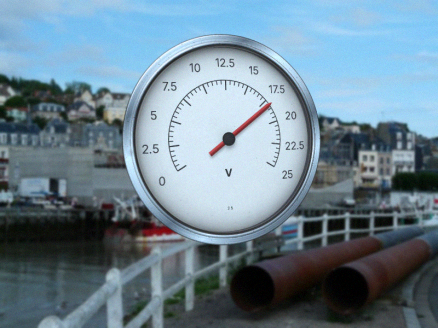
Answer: 18 V
